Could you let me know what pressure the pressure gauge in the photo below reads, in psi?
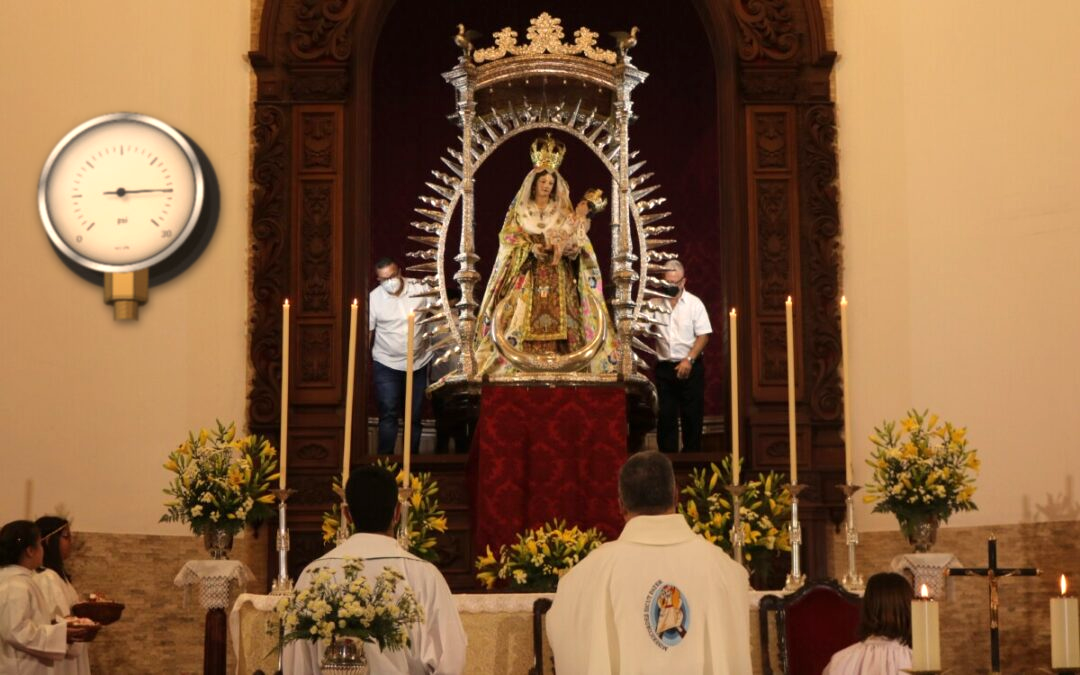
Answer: 25 psi
